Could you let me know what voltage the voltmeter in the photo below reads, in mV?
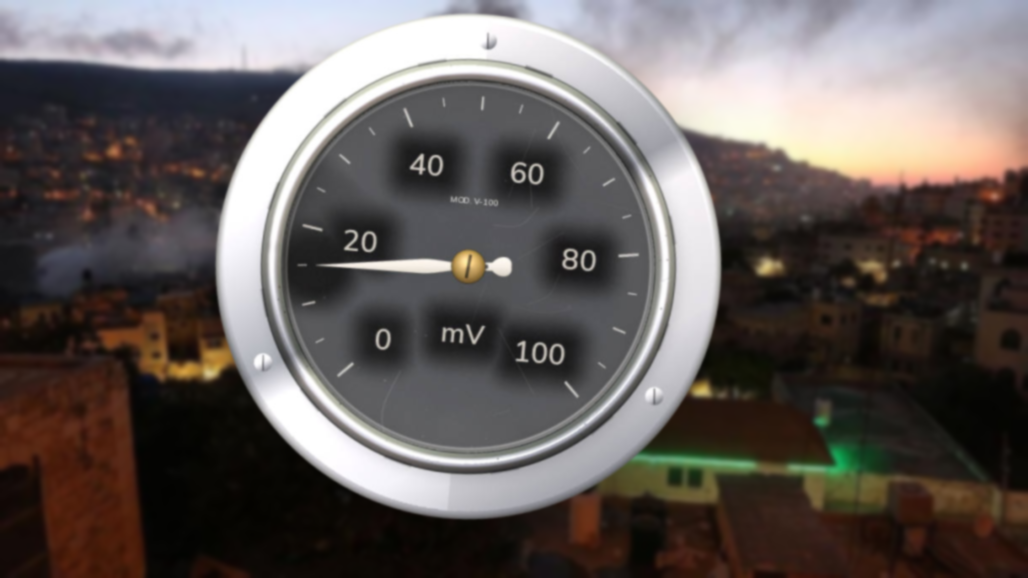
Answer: 15 mV
